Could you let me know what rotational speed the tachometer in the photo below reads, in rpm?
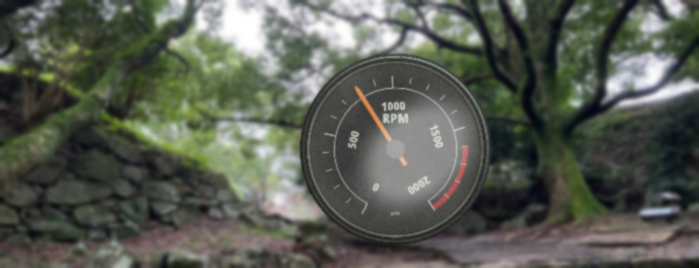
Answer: 800 rpm
